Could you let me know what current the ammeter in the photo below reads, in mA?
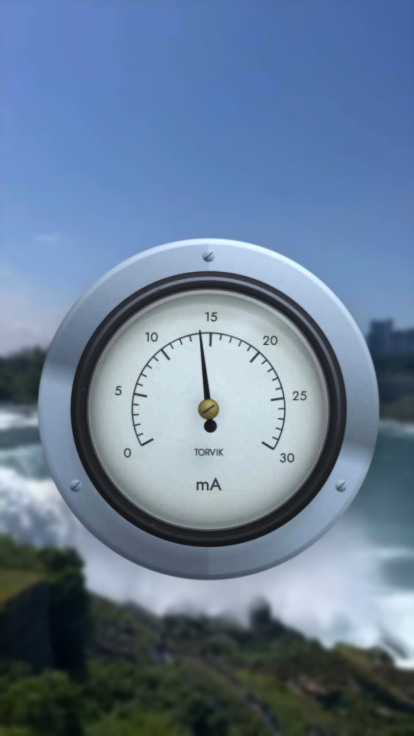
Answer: 14 mA
